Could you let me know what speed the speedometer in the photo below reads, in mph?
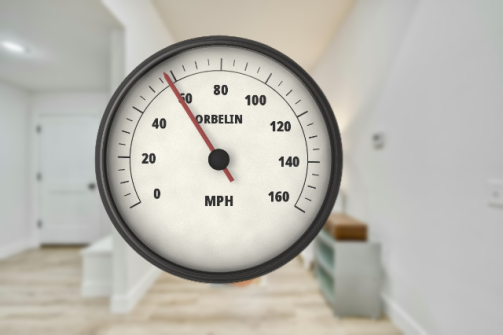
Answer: 57.5 mph
